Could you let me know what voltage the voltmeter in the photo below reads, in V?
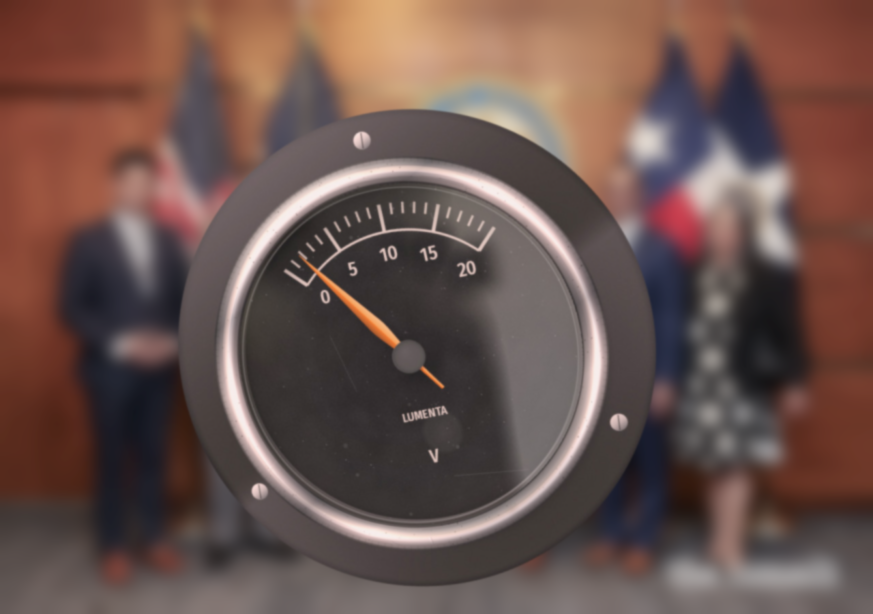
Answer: 2 V
